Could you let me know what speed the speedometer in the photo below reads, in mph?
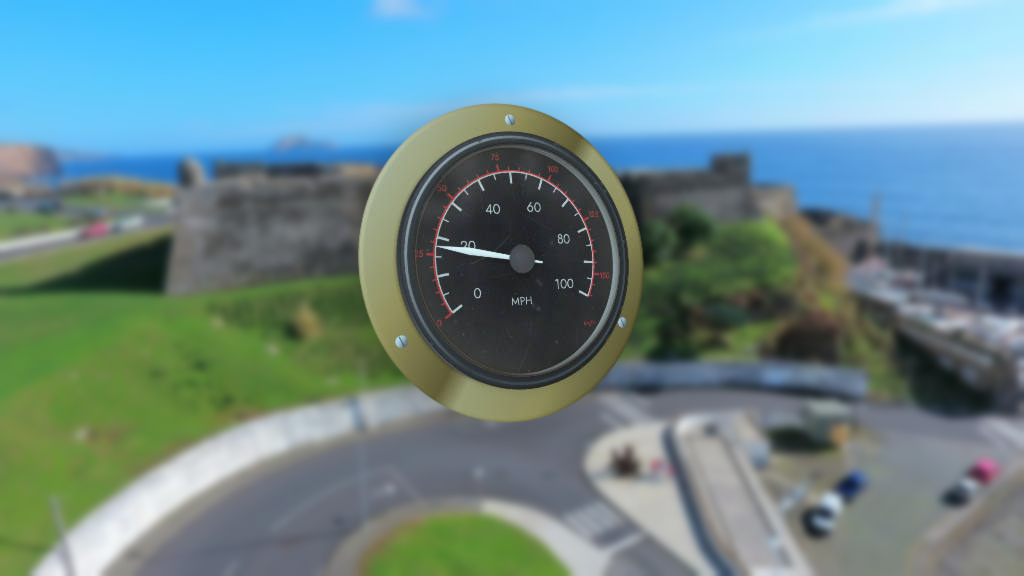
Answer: 17.5 mph
